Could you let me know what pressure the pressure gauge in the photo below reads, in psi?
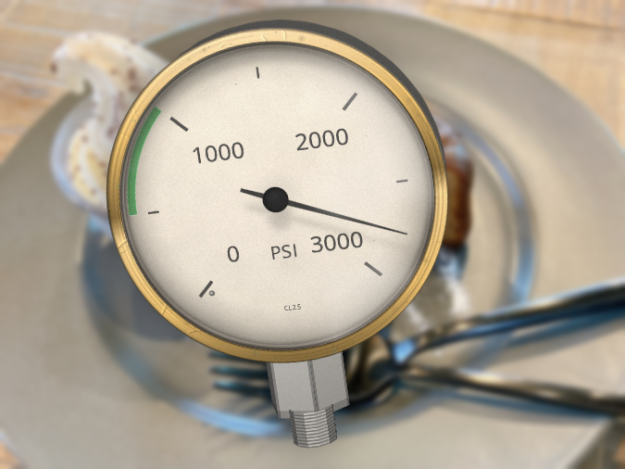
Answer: 2750 psi
